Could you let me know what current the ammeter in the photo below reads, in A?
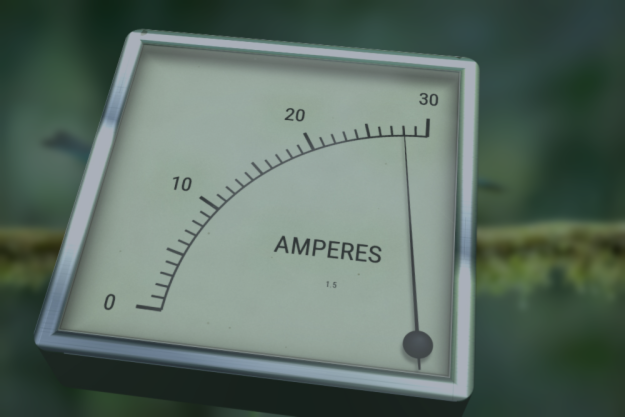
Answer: 28 A
